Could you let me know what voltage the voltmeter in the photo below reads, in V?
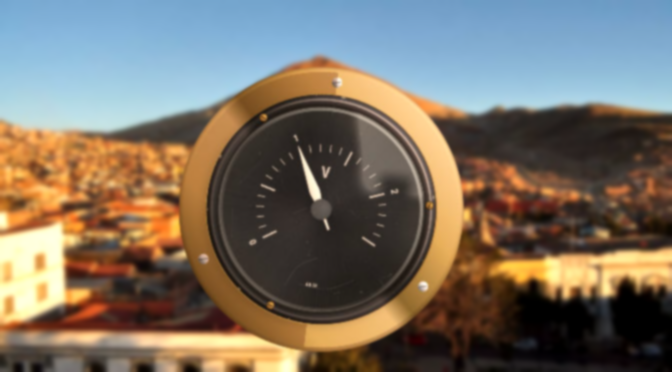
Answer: 1 V
